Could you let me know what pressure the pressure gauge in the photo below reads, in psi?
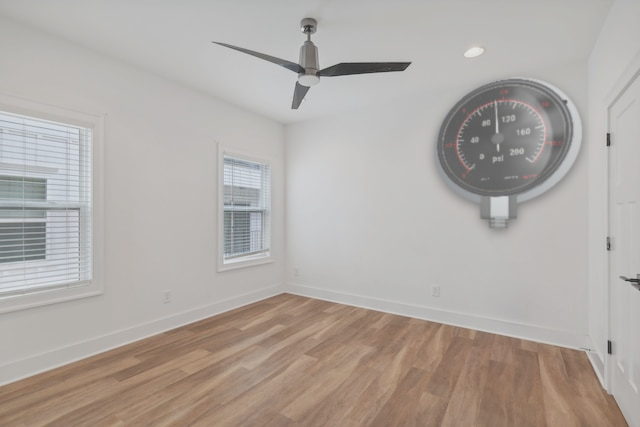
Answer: 100 psi
